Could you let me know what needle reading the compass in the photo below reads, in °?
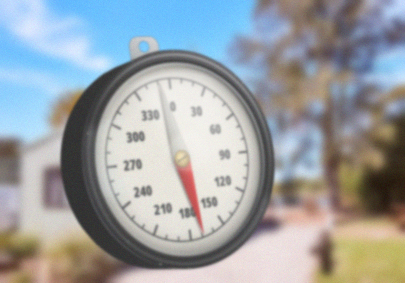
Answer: 170 °
